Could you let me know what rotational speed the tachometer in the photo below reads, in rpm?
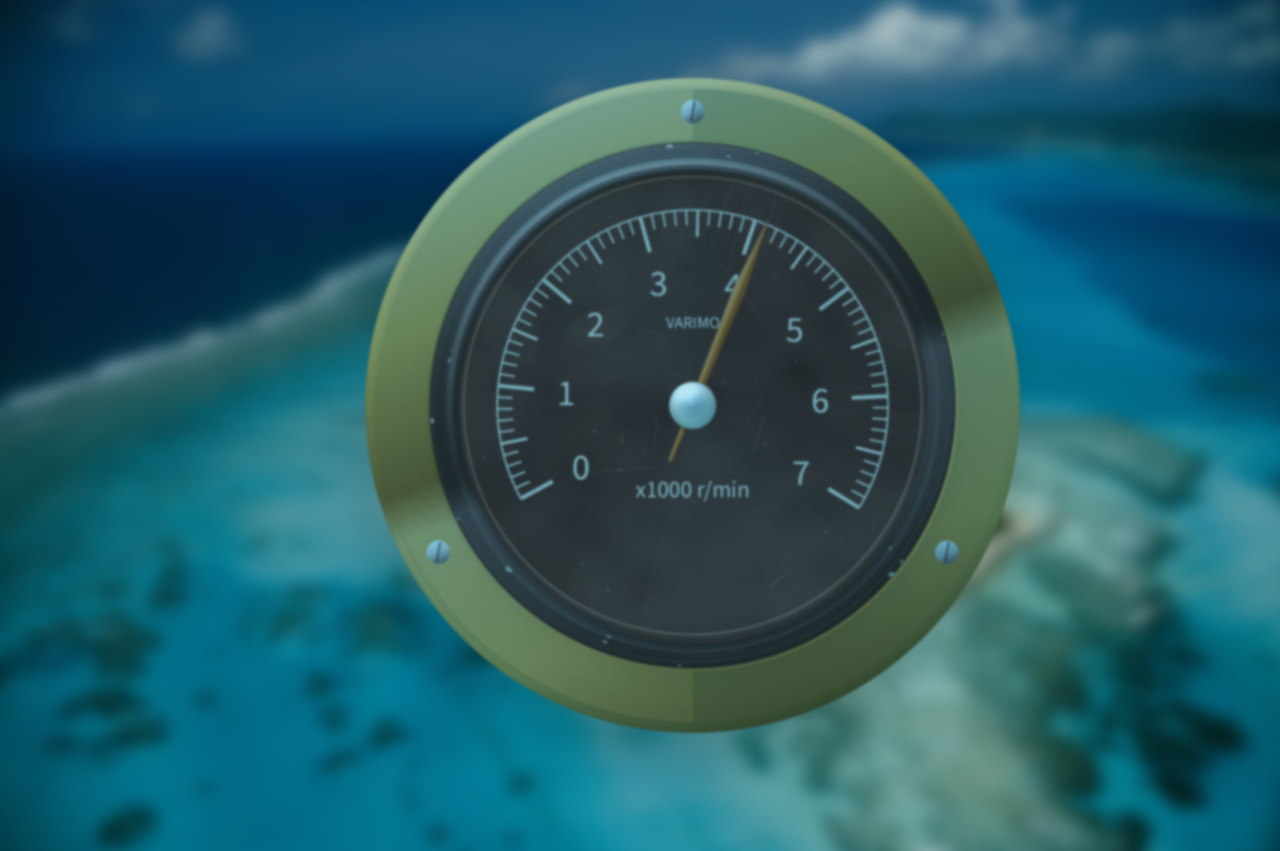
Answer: 4100 rpm
